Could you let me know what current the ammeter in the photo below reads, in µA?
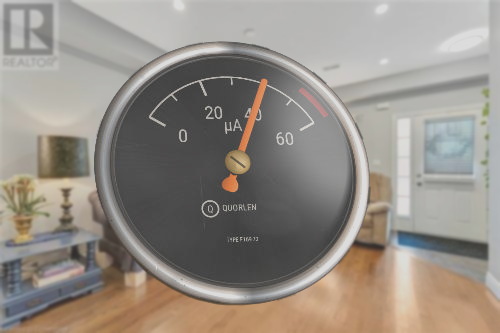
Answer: 40 µA
